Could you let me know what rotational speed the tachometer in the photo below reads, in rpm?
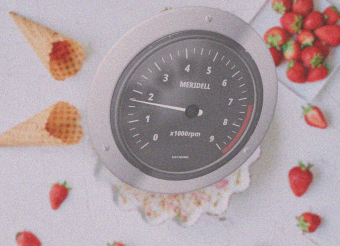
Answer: 1750 rpm
